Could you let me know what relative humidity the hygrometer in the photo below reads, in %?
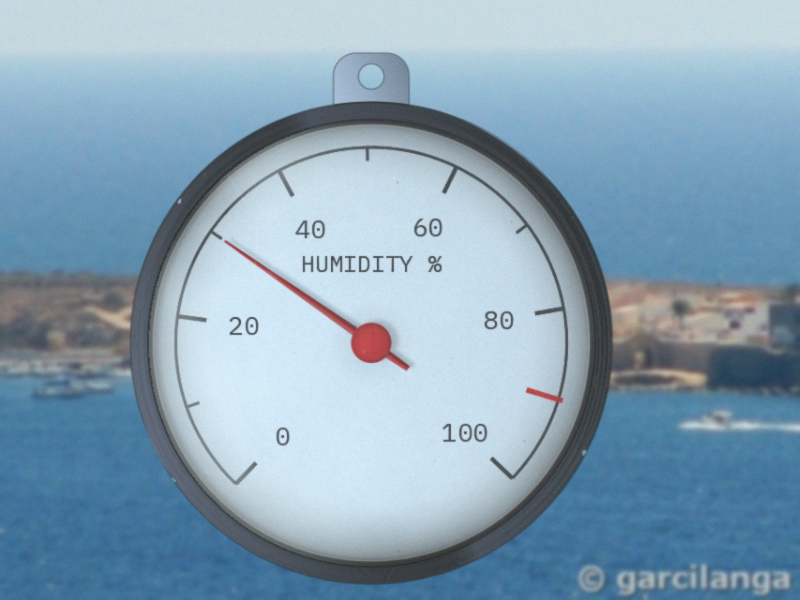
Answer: 30 %
